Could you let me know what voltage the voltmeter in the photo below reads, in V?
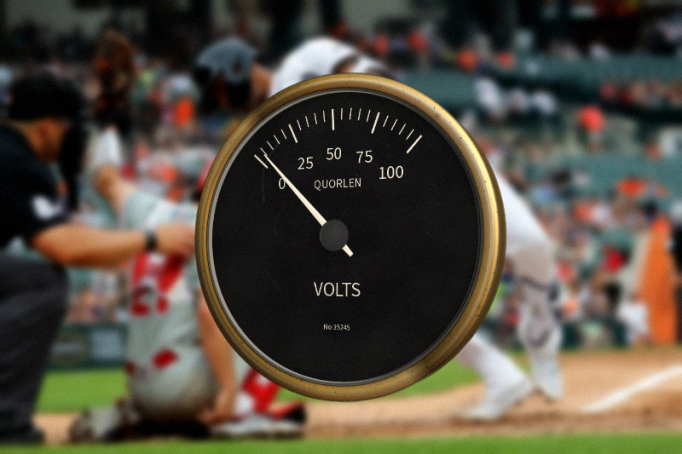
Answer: 5 V
